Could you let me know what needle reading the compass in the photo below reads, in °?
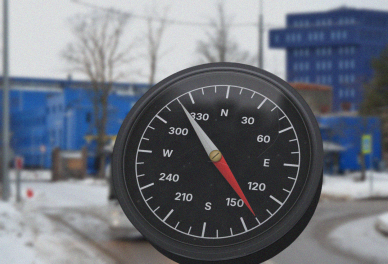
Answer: 140 °
